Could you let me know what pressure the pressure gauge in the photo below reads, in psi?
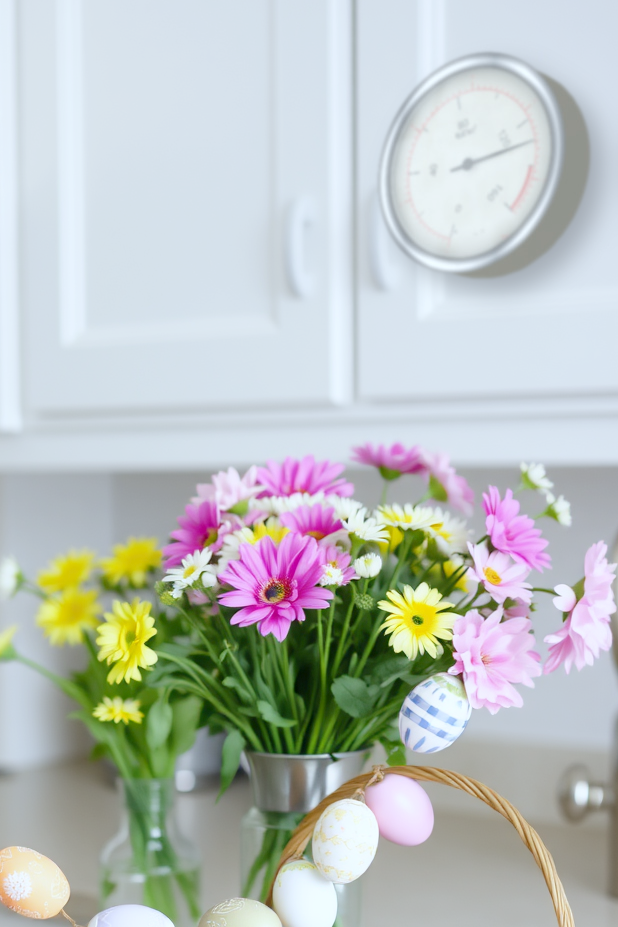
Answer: 130 psi
